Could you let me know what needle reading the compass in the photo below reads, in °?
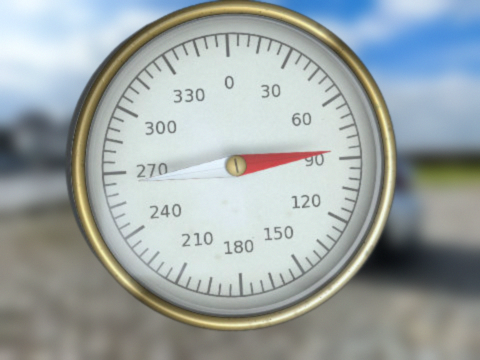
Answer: 85 °
